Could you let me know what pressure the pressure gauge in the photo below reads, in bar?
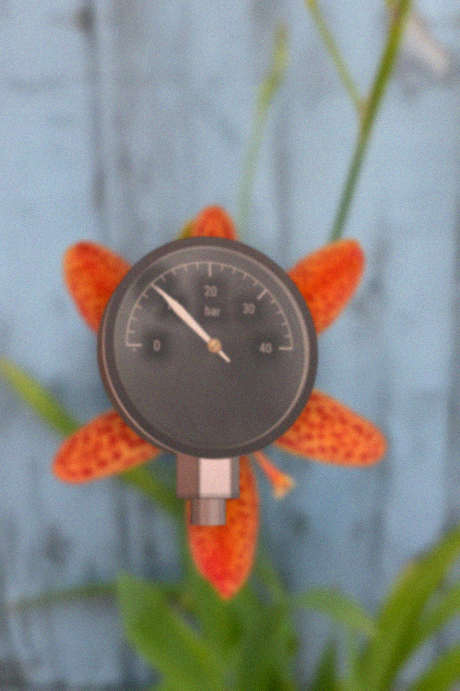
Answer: 10 bar
